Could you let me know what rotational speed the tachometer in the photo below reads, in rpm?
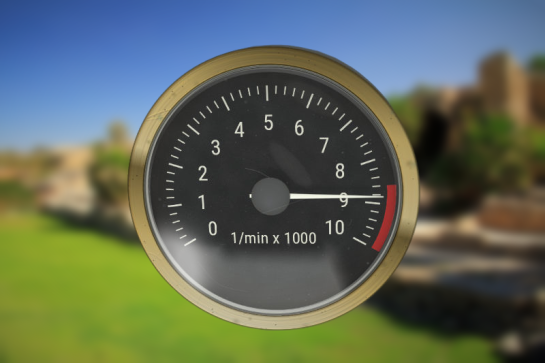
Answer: 8800 rpm
